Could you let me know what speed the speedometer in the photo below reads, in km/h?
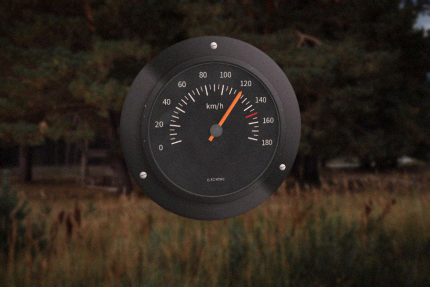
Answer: 120 km/h
